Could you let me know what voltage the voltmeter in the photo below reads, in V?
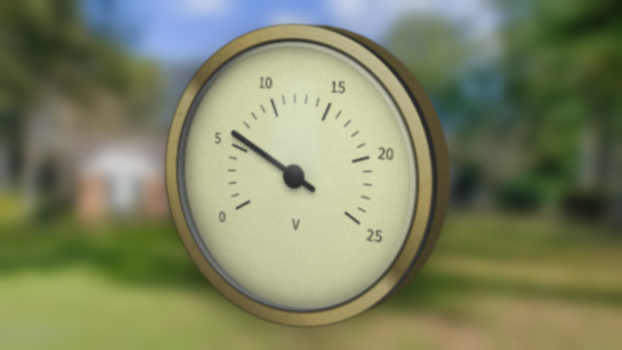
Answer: 6 V
